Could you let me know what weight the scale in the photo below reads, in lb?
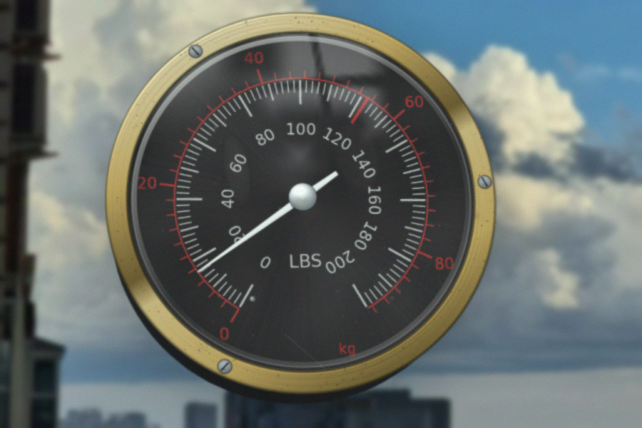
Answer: 16 lb
